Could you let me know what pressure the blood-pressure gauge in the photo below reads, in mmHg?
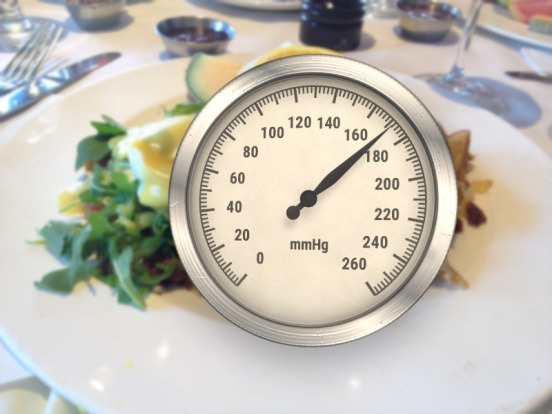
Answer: 172 mmHg
